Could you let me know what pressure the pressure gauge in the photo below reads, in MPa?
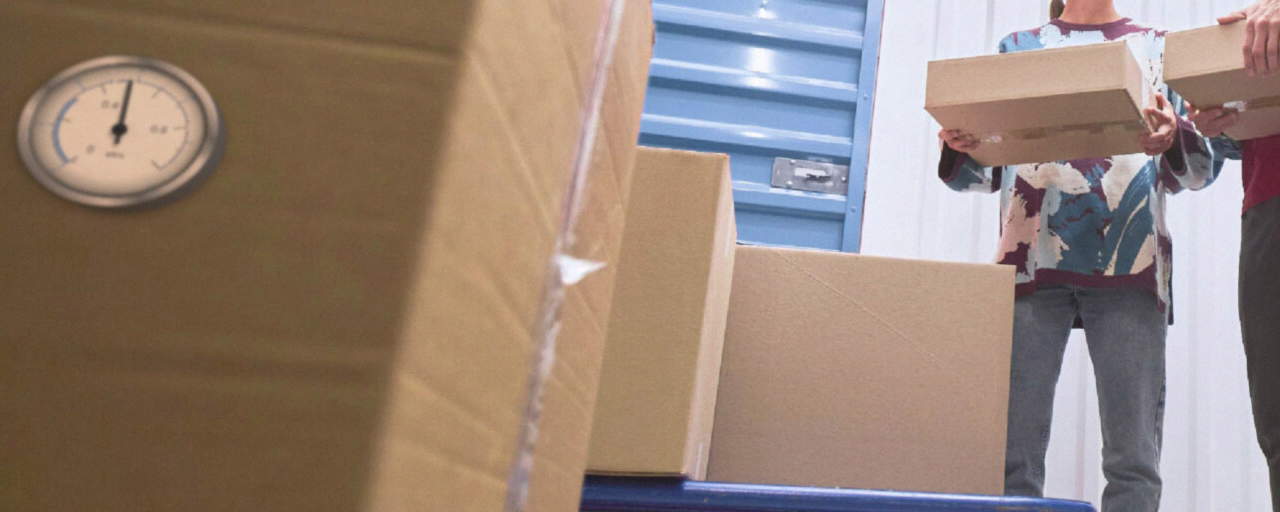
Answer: 0.5 MPa
